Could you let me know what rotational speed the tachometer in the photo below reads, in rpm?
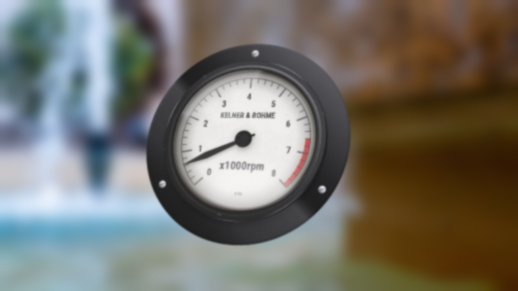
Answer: 600 rpm
